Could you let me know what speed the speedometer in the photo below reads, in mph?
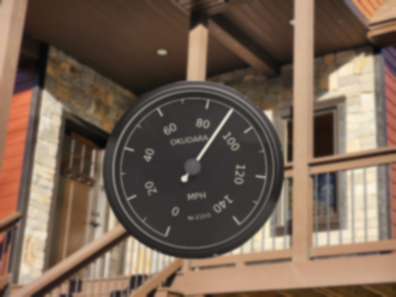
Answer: 90 mph
